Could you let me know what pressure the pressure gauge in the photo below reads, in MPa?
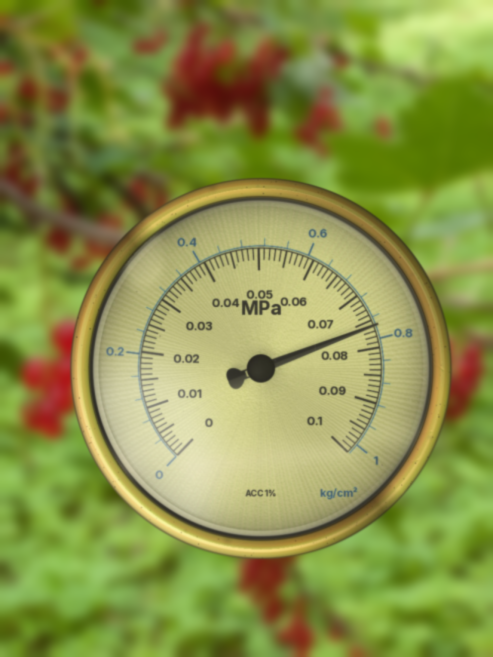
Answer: 0.076 MPa
